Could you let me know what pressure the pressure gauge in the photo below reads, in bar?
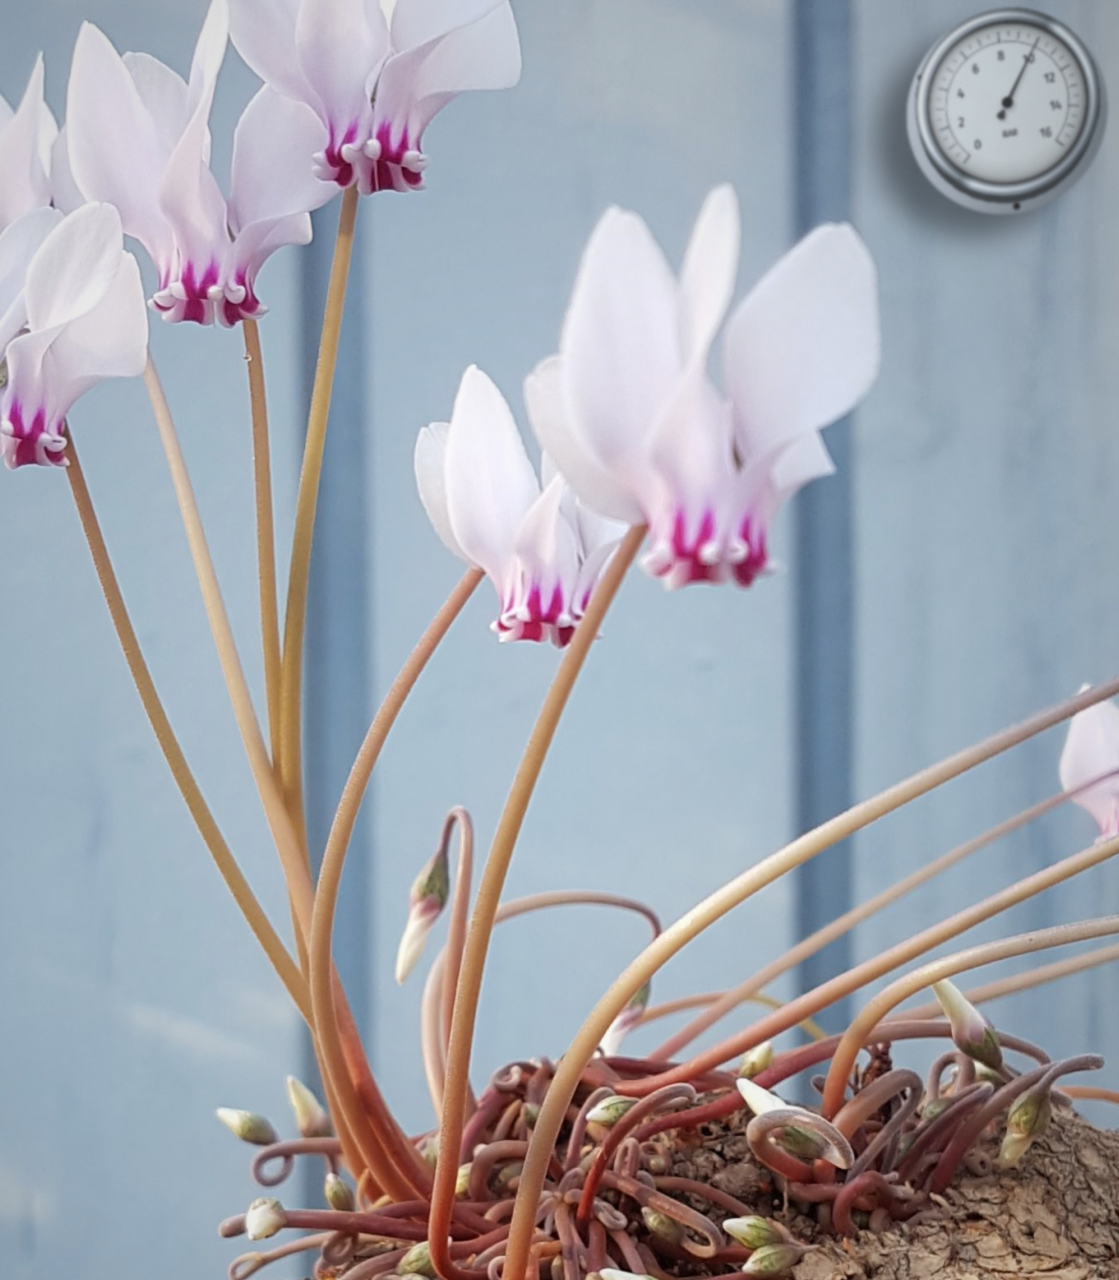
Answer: 10 bar
